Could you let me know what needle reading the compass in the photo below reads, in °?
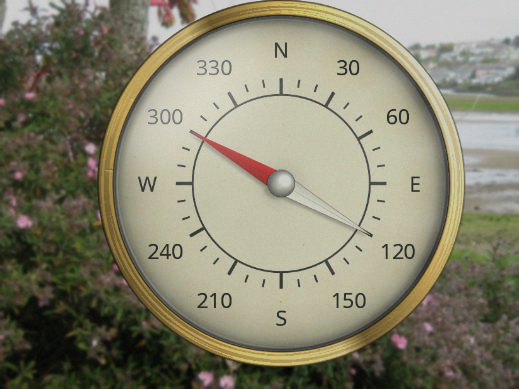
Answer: 300 °
